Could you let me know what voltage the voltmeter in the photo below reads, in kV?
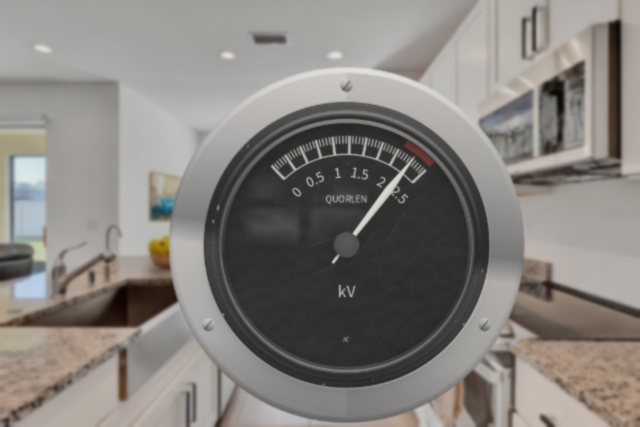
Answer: 2.25 kV
